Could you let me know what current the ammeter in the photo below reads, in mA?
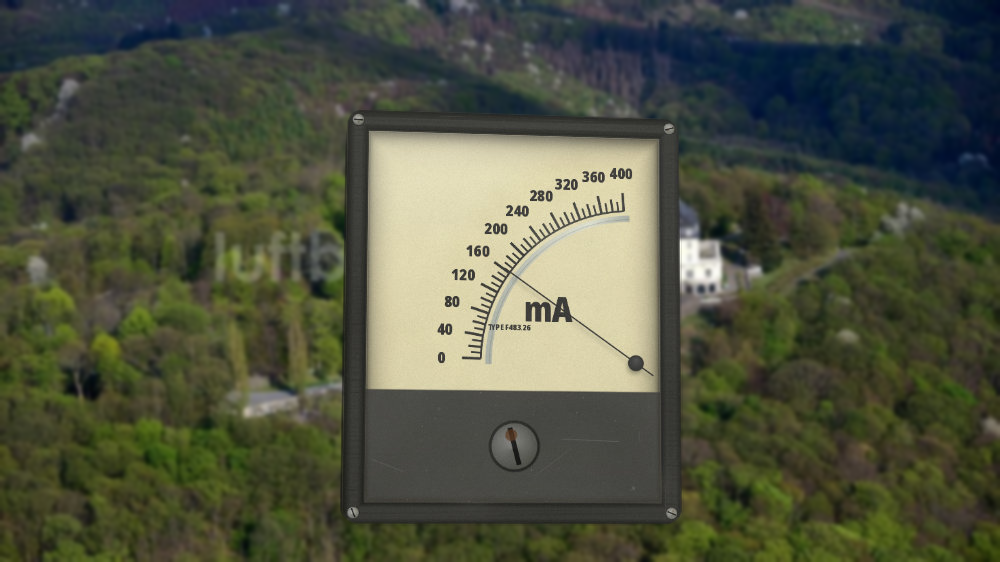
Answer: 160 mA
